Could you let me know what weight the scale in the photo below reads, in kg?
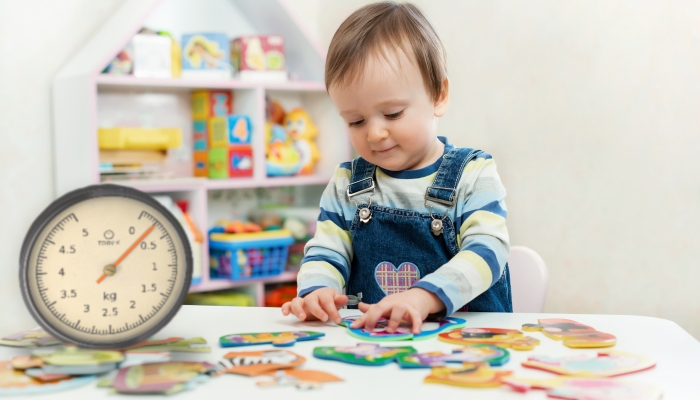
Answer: 0.25 kg
